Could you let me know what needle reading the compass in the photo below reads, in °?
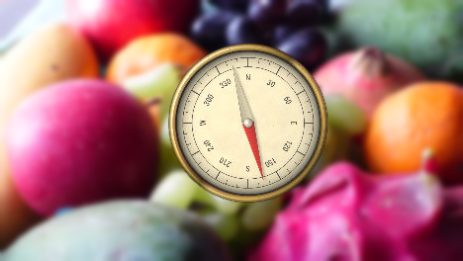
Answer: 165 °
